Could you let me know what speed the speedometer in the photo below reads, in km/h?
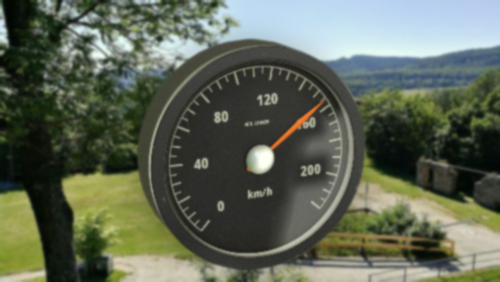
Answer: 155 km/h
